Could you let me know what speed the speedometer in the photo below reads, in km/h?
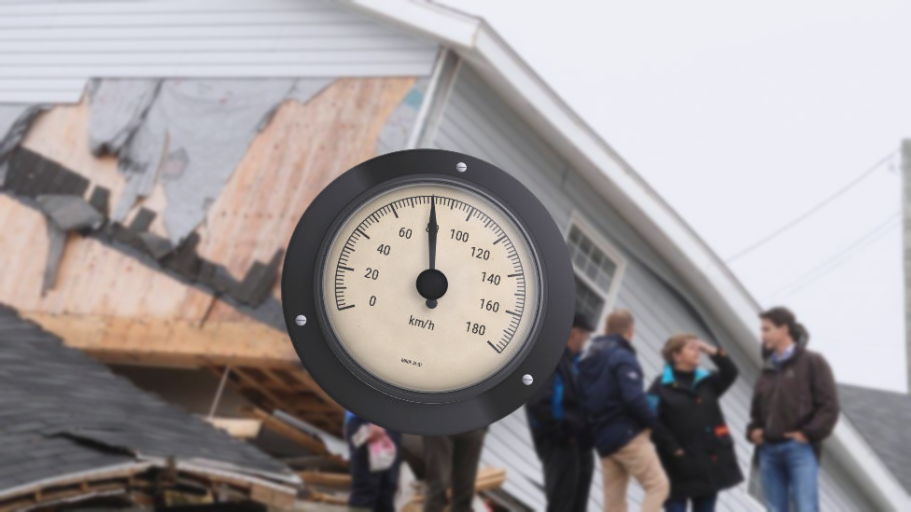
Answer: 80 km/h
